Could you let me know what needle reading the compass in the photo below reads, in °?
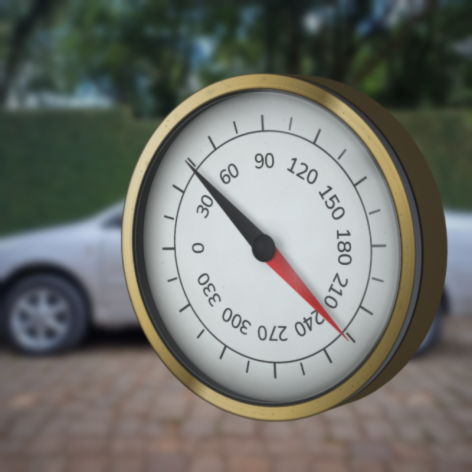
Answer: 225 °
